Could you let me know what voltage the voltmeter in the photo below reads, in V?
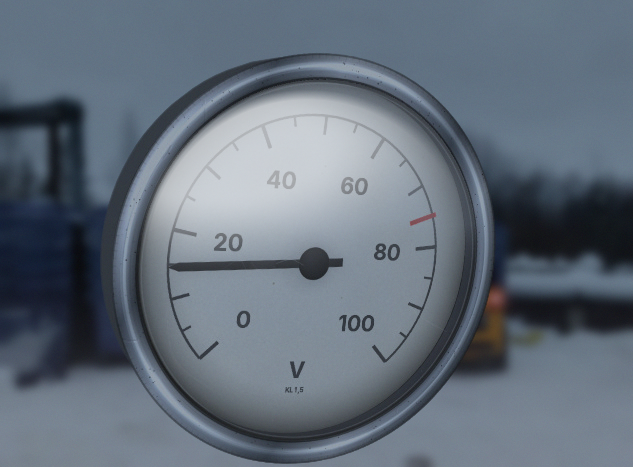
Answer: 15 V
